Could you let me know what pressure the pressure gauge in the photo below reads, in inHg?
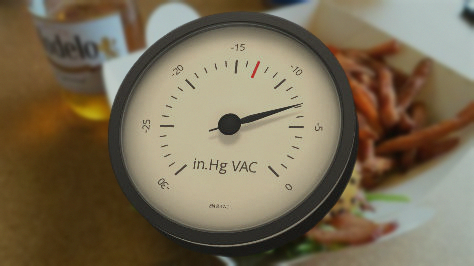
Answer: -7 inHg
